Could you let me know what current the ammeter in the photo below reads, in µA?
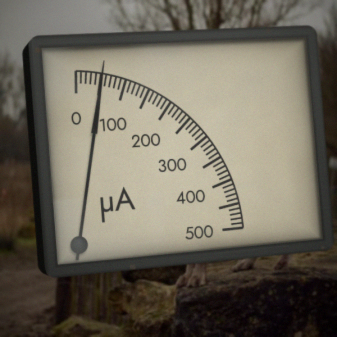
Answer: 50 µA
